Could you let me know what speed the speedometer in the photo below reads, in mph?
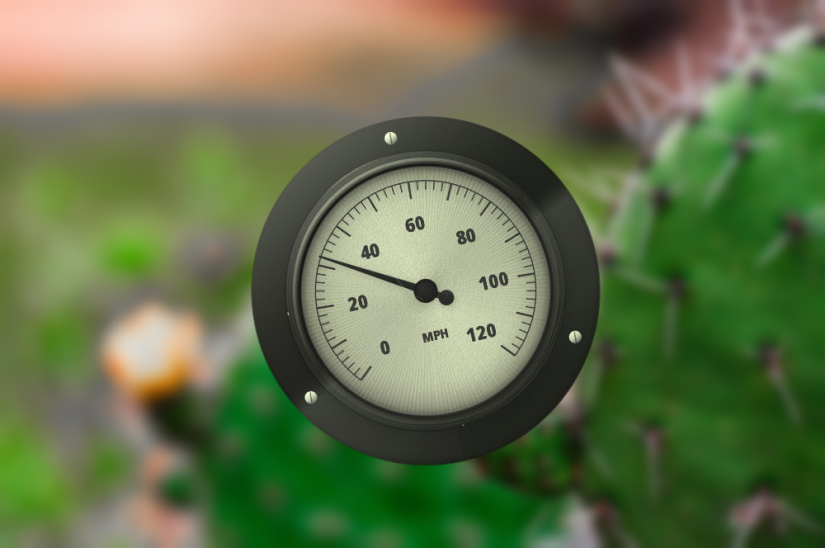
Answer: 32 mph
